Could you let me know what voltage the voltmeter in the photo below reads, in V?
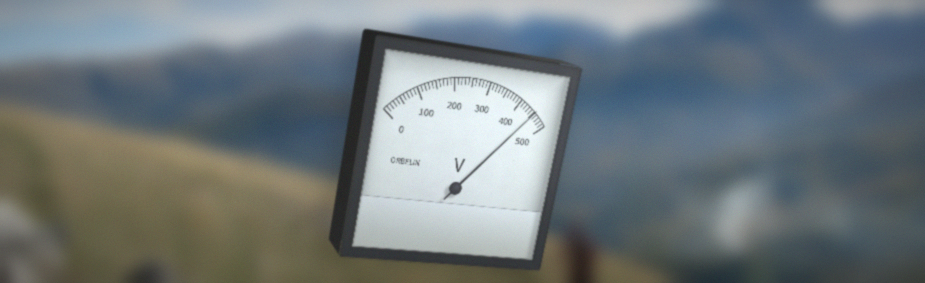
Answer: 450 V
